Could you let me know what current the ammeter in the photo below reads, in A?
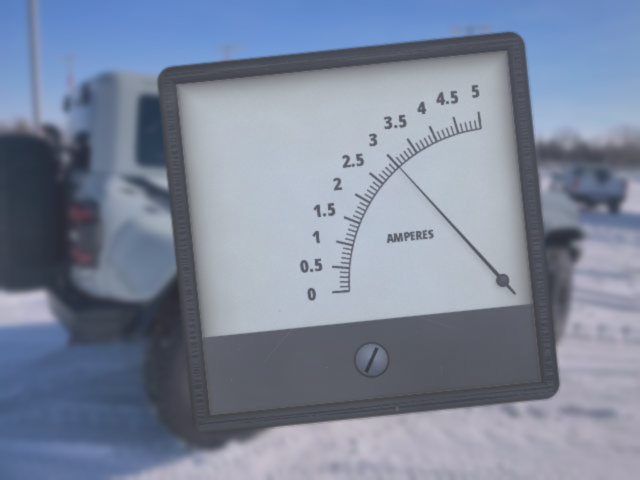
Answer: 3 A
